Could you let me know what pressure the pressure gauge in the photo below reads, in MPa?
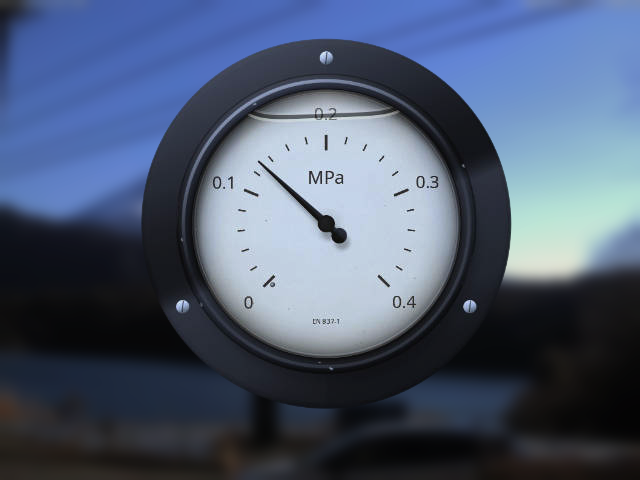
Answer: 0.13 MPa
